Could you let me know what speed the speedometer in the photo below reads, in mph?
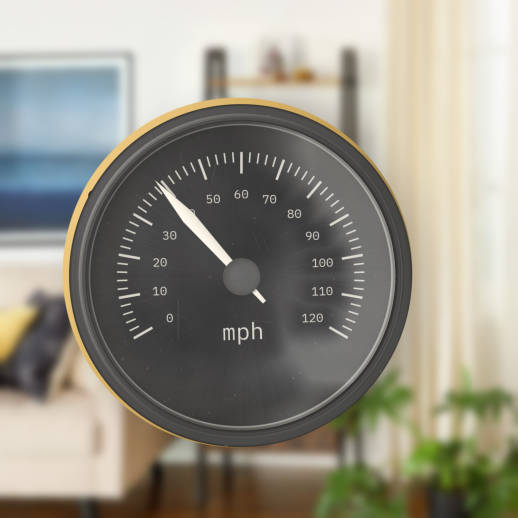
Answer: 39 mph
